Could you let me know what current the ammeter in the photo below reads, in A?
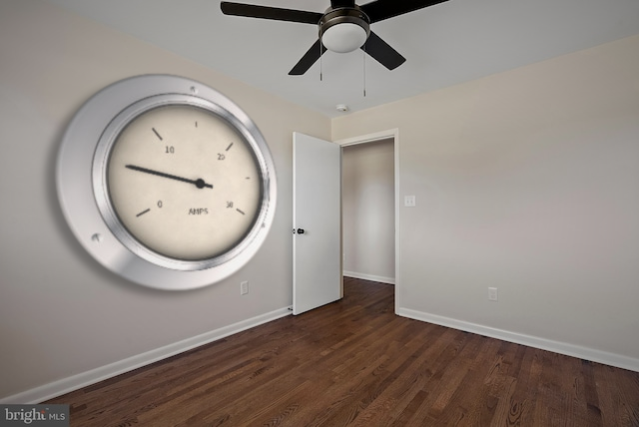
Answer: 5 A
